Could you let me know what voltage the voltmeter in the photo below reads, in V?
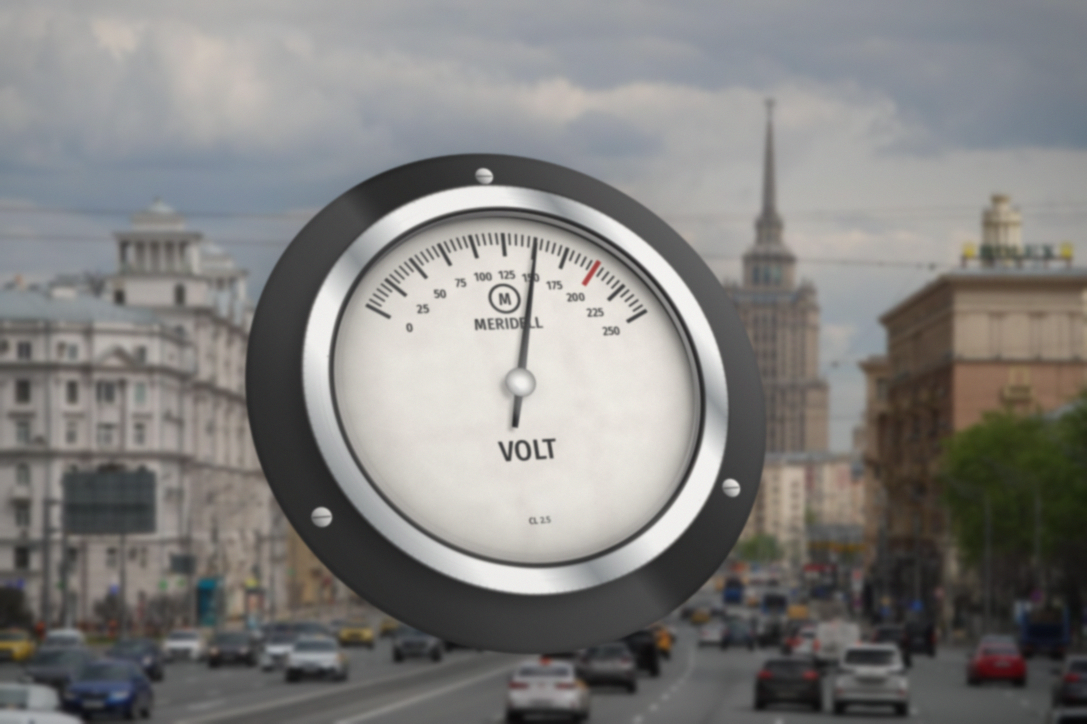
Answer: 150 V
